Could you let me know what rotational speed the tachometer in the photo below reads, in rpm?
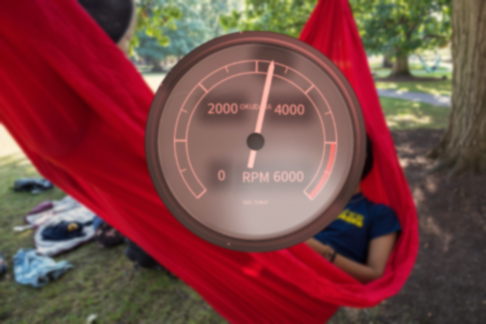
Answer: 3250 rpm
